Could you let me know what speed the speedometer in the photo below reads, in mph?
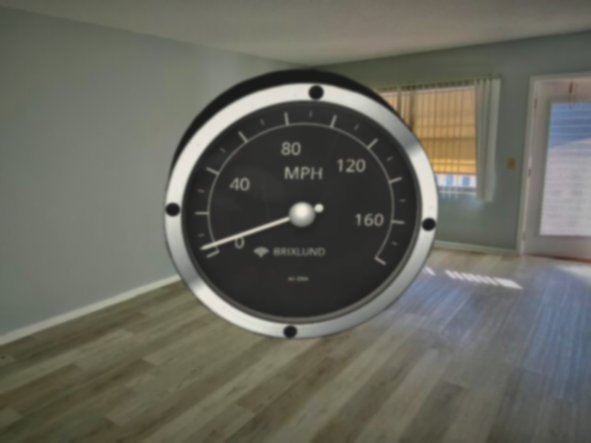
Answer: 5 mph
